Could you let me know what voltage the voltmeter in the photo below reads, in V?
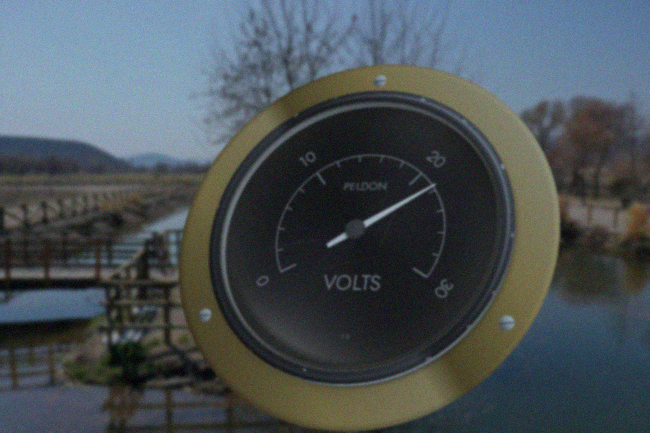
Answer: 22 V
